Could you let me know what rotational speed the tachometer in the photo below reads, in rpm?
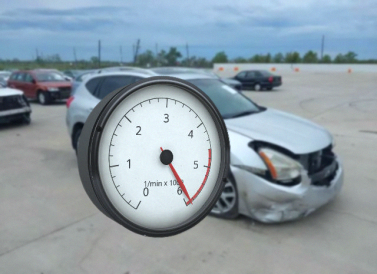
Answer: 5900 rpm
